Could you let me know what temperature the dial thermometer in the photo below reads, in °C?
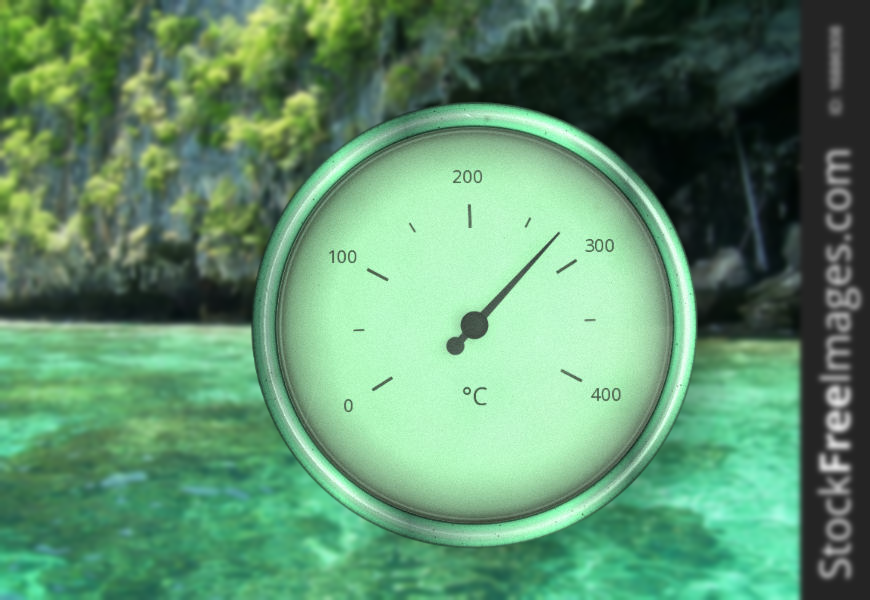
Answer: 275 °C
